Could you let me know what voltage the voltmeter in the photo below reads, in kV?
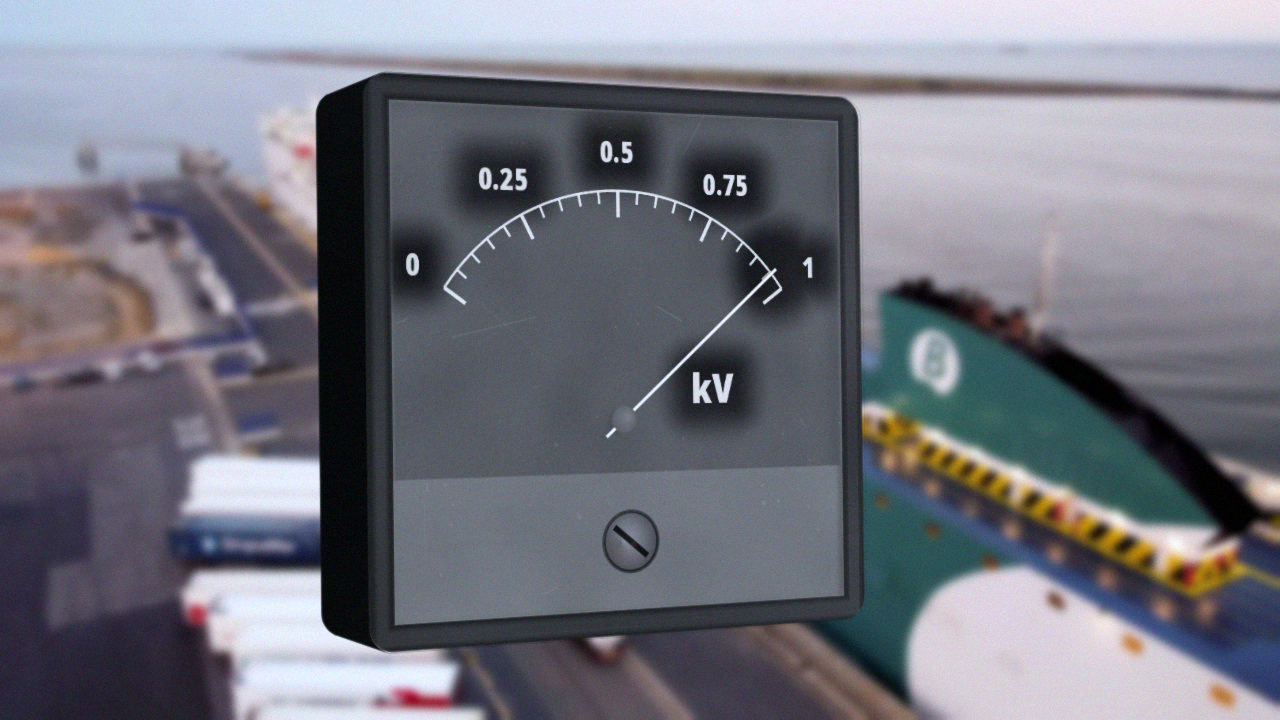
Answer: 0.95 kV
